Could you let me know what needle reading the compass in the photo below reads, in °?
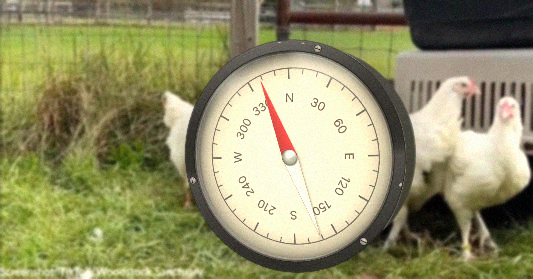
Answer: 340 °
